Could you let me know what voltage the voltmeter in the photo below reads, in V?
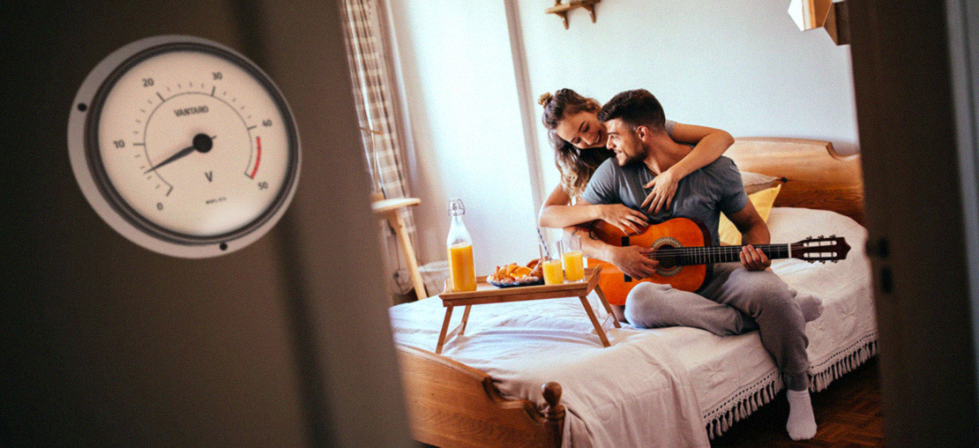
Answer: 5 V
